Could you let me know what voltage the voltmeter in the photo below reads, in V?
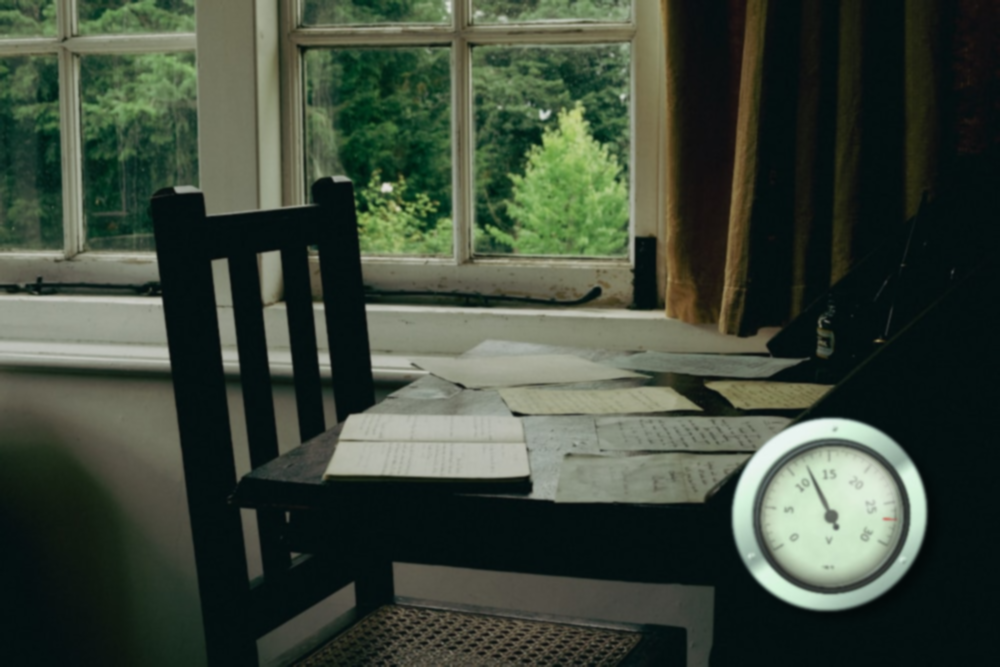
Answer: 12 V
